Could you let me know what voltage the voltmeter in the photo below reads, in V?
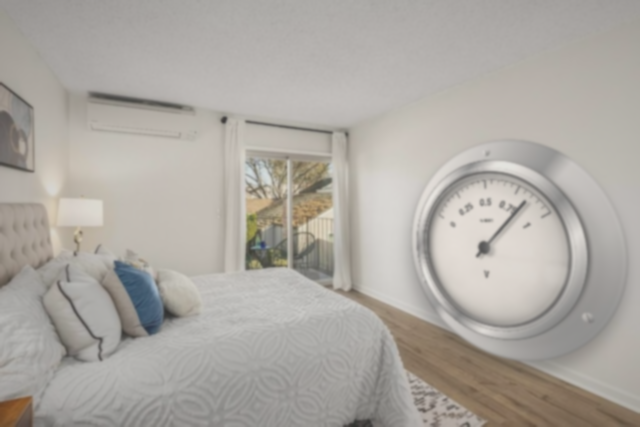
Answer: 0.85 V
